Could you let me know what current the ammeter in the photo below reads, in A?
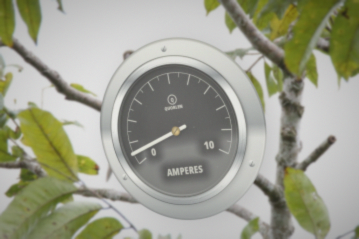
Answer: 0.5 A
